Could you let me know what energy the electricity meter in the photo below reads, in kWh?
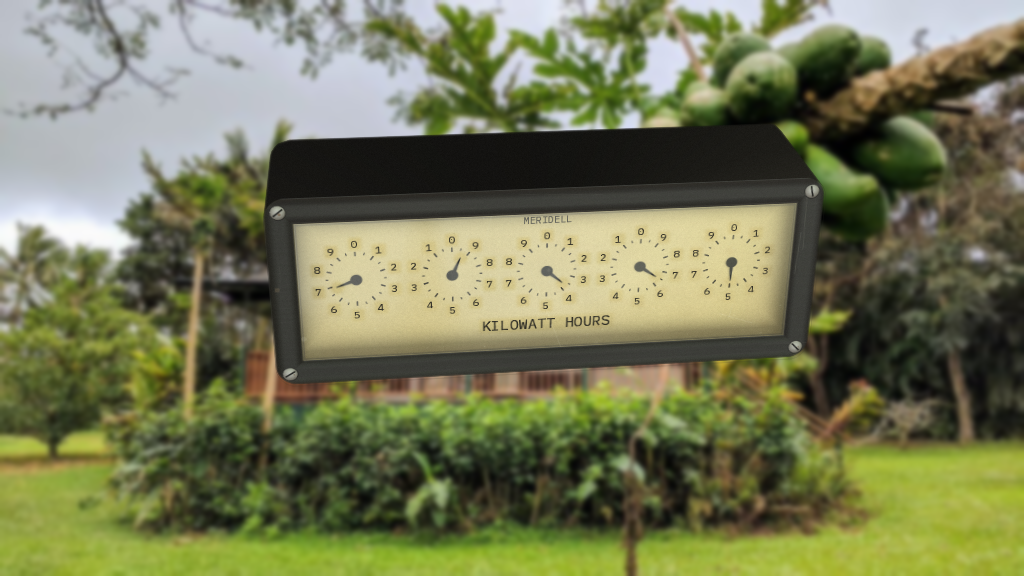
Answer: 69365 kWh
